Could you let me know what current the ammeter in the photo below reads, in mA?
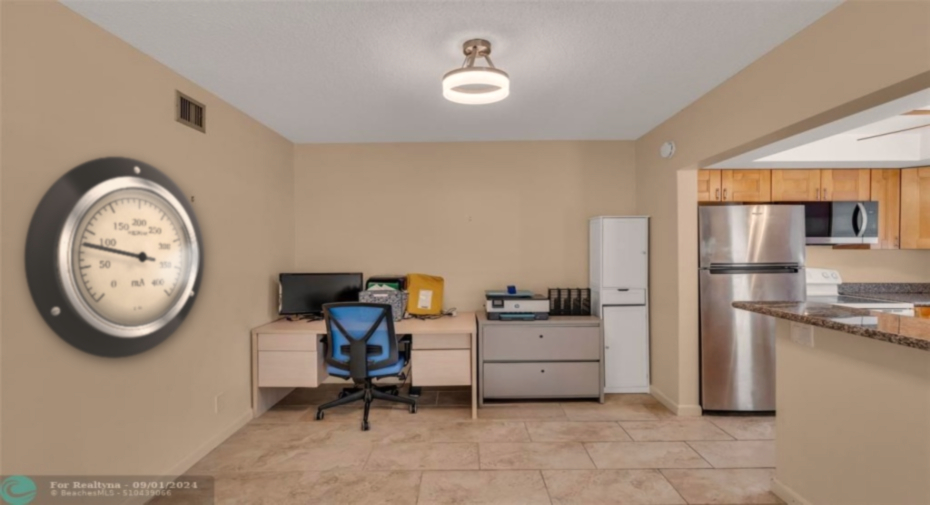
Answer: 80 mA
